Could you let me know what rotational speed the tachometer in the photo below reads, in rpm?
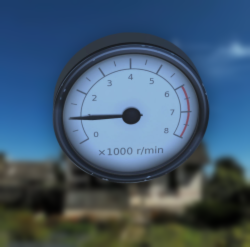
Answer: 1000 rpm
